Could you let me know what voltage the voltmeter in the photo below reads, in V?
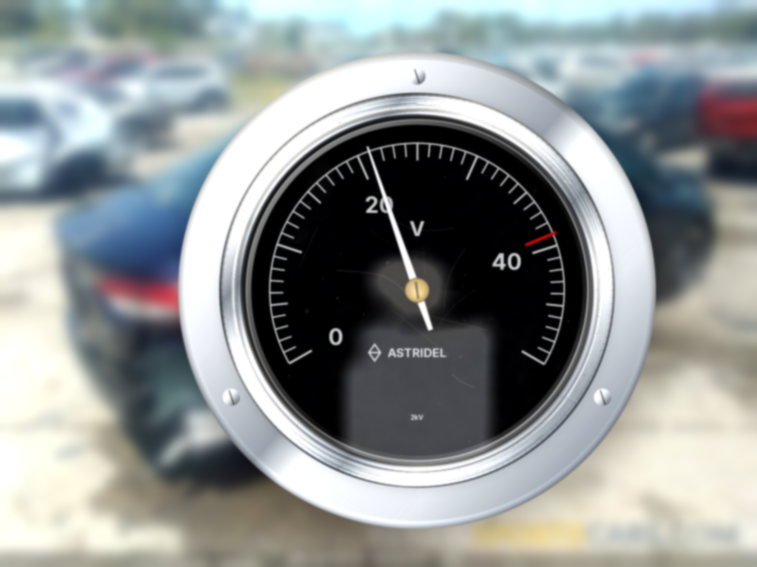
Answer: 21 V
